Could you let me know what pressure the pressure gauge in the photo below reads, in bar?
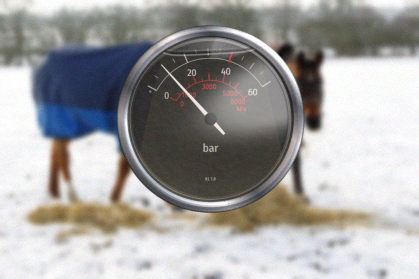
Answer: 10 bar
